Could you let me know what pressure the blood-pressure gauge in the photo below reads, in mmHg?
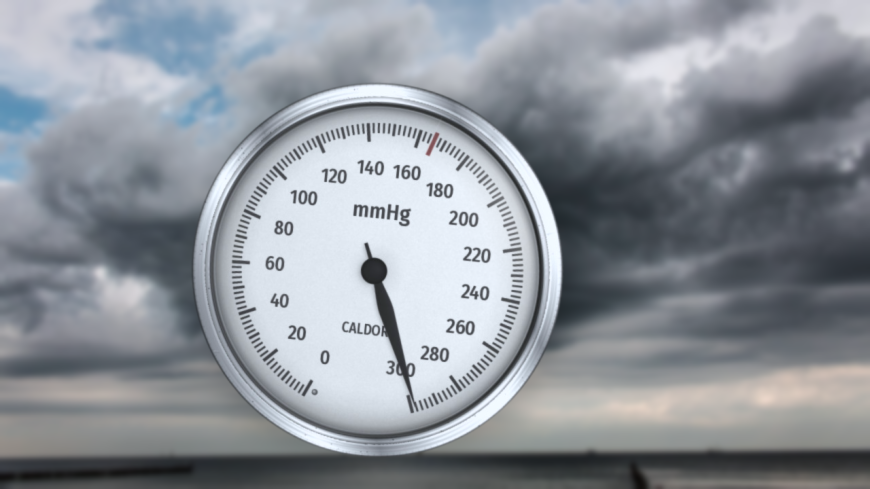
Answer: 298 mmHg
